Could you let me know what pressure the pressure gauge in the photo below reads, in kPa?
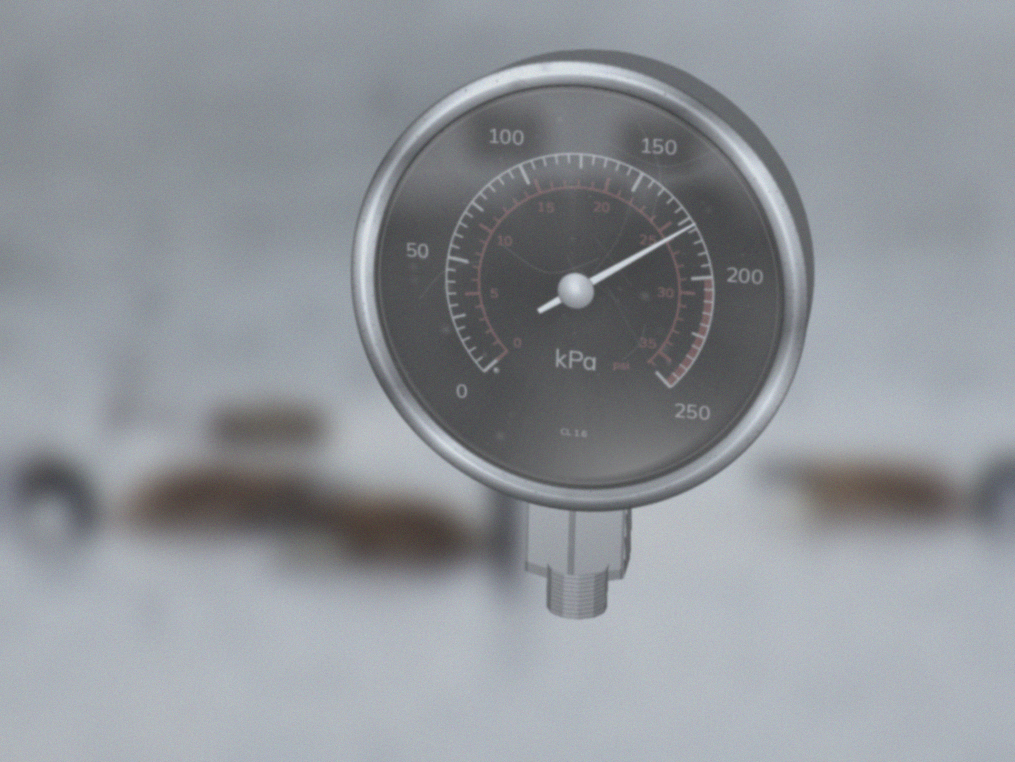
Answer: 177.5 kPa
